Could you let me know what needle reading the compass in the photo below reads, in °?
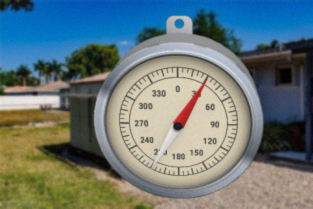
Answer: 30 °
